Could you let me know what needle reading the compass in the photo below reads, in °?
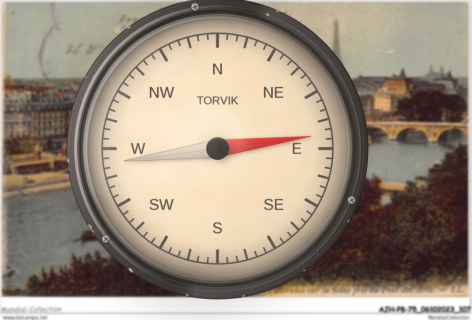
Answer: 82.5 °
